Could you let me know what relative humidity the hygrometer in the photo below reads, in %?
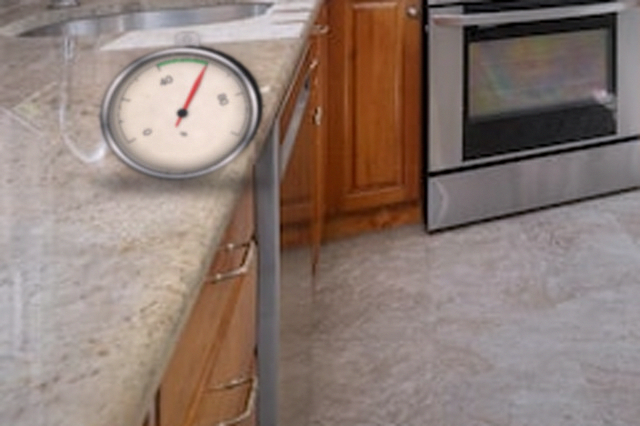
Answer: 60 %
